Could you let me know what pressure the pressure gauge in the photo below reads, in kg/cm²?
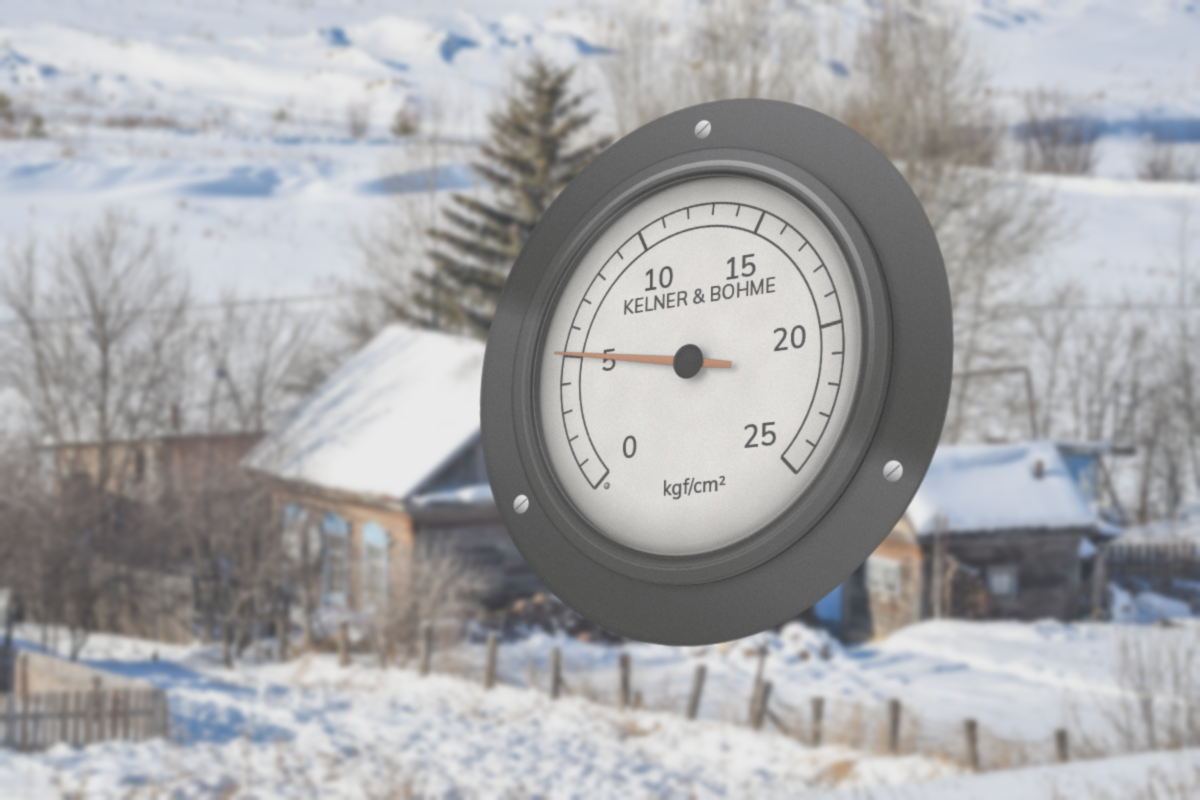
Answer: 5 kg/cm²
